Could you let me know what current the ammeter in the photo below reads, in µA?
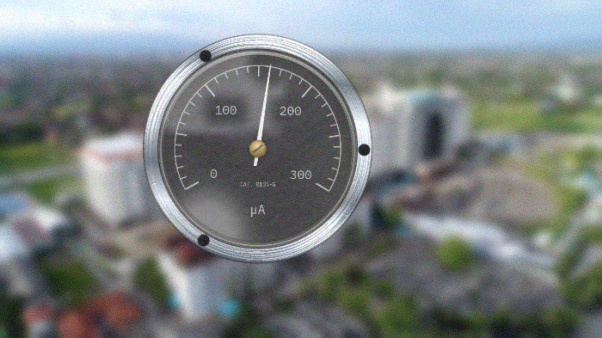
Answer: 160 µA
